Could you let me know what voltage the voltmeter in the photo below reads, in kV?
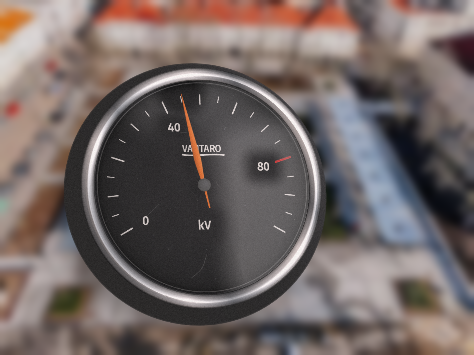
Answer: 45 kV
